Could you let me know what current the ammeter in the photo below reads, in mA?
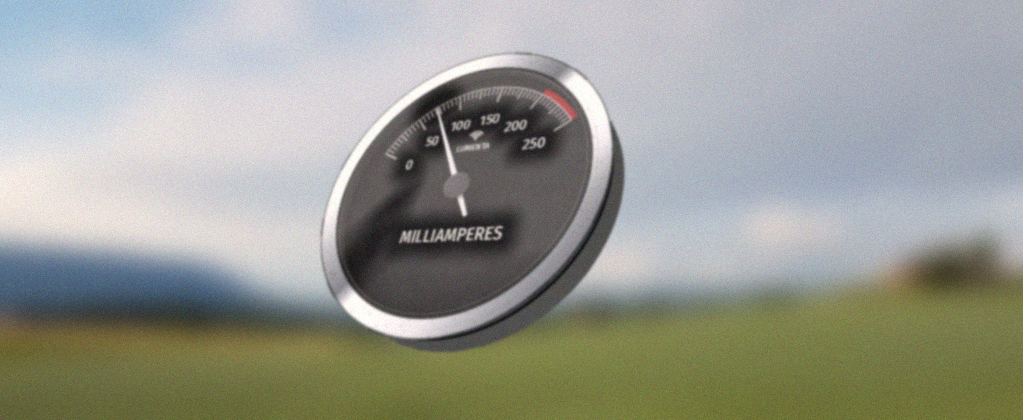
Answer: 75 mA
